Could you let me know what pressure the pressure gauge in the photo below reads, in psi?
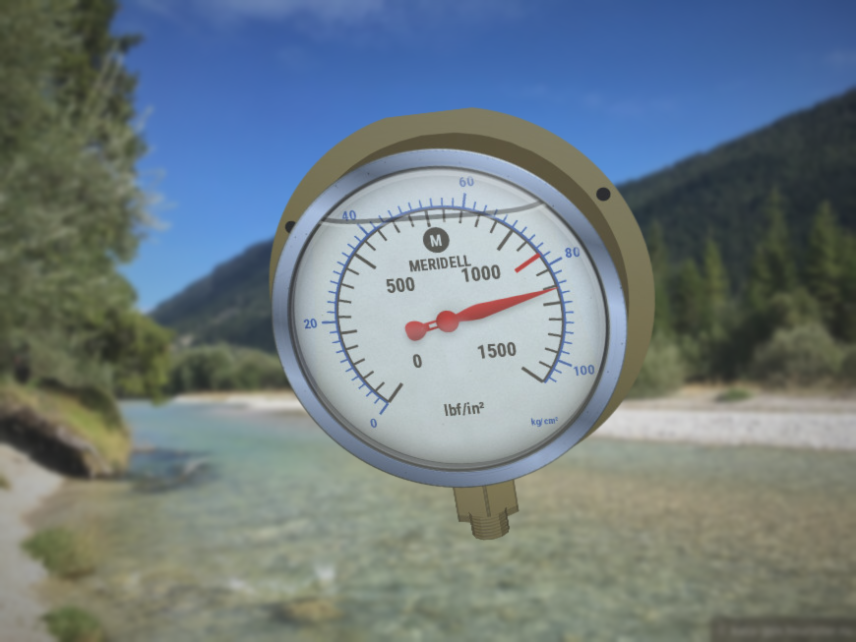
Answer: 1200 psi
